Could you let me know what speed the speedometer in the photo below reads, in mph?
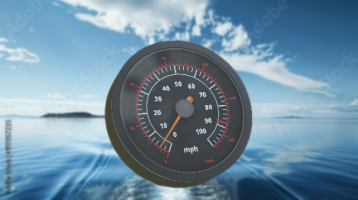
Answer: 4 mph
